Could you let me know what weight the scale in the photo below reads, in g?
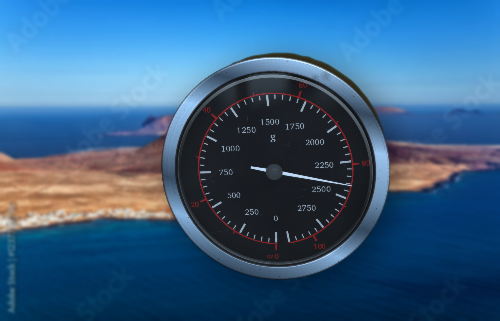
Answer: 2400 g
